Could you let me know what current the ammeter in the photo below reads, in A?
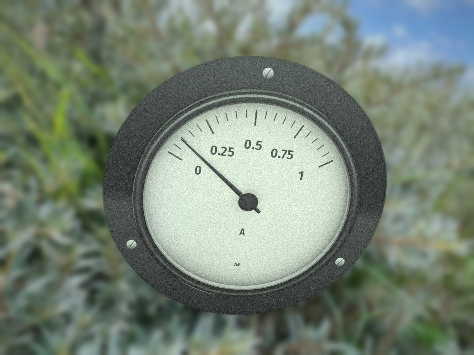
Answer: 0.1 A
